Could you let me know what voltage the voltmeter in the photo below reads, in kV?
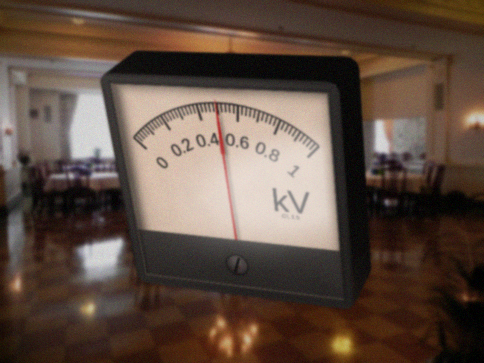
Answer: 0.5 kV
